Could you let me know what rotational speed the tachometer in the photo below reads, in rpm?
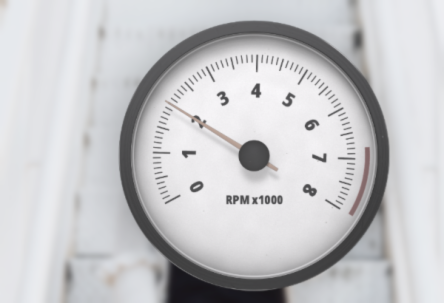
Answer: 2000 rpm
